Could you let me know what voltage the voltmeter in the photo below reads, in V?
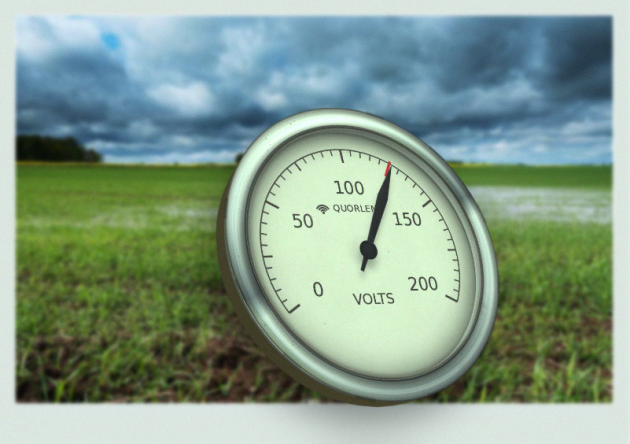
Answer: 125 V
